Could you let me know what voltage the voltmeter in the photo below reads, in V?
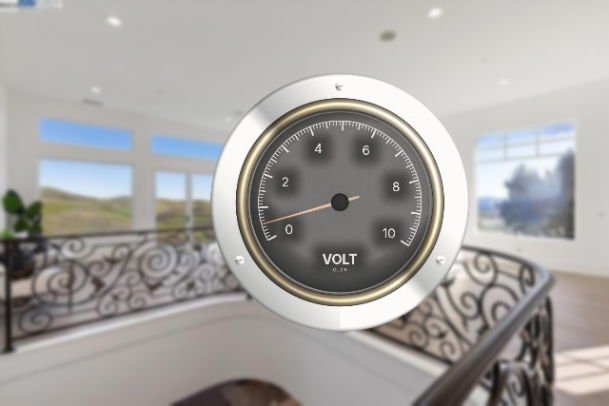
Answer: 0.5 V
